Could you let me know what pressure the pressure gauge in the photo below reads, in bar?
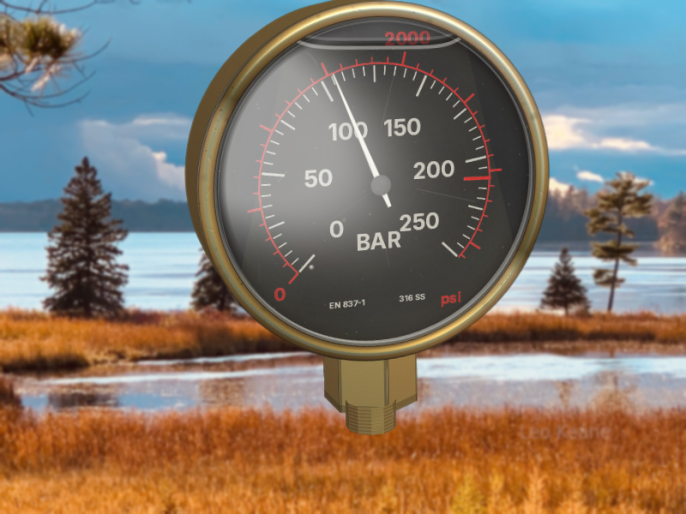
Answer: 105 bar
